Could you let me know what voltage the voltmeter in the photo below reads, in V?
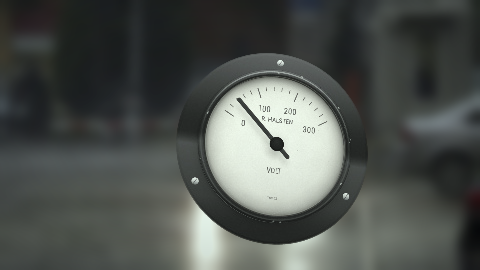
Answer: 40 V
